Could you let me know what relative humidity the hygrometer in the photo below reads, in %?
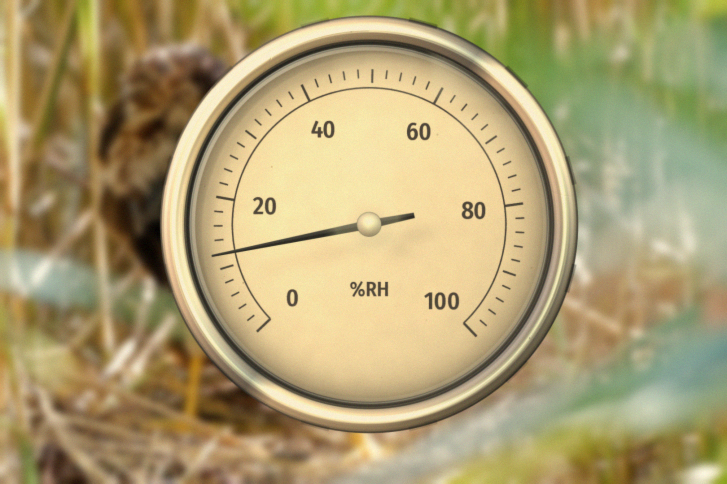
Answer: 12 %
